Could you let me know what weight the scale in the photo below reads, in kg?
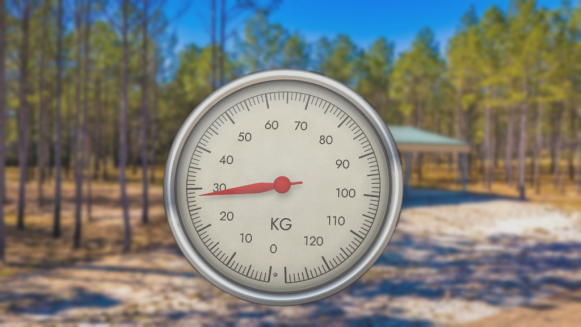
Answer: 28 kg
